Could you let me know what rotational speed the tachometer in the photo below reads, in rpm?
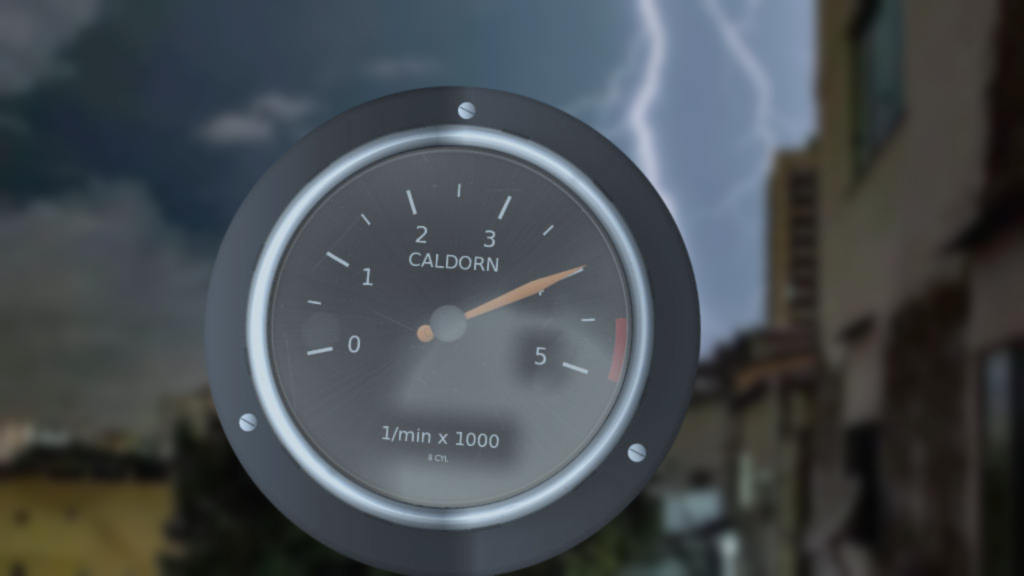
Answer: 4000 rpm
